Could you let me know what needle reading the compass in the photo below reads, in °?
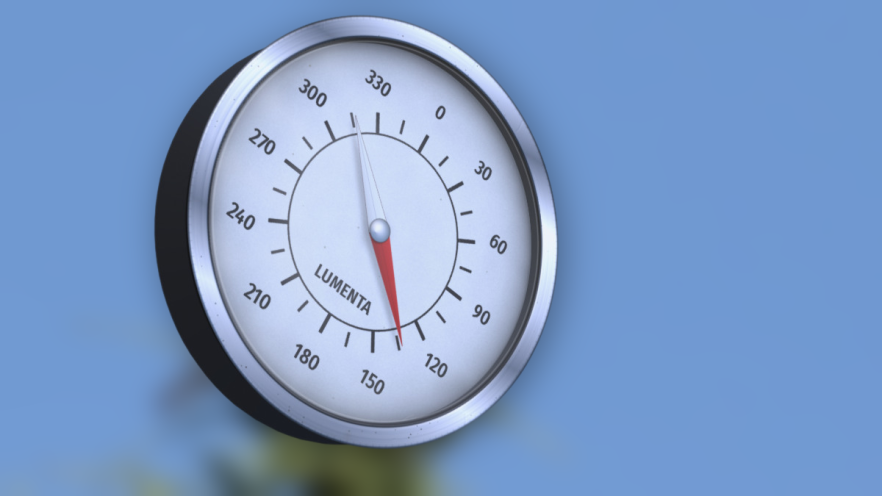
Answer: 135 °
